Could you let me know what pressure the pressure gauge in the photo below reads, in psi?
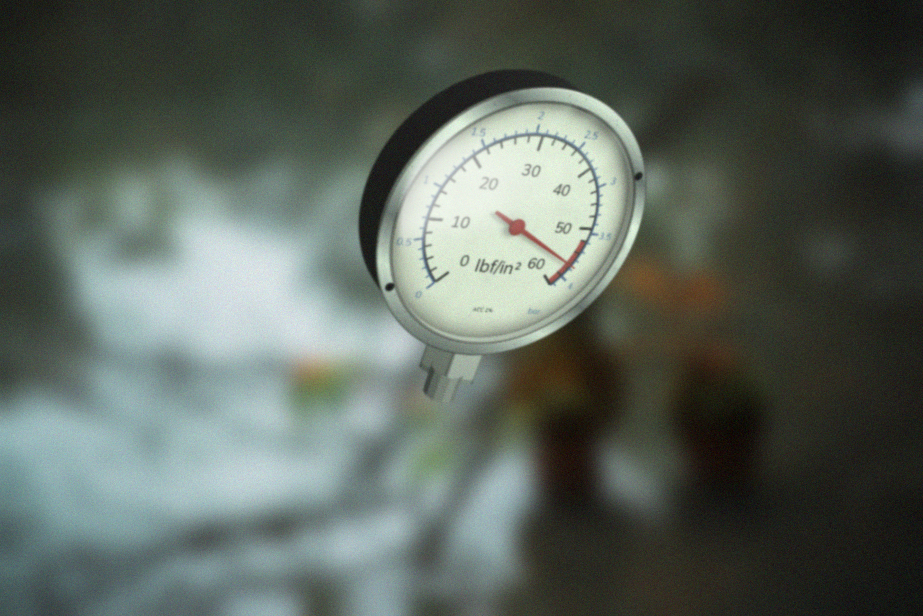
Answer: 56 psi
